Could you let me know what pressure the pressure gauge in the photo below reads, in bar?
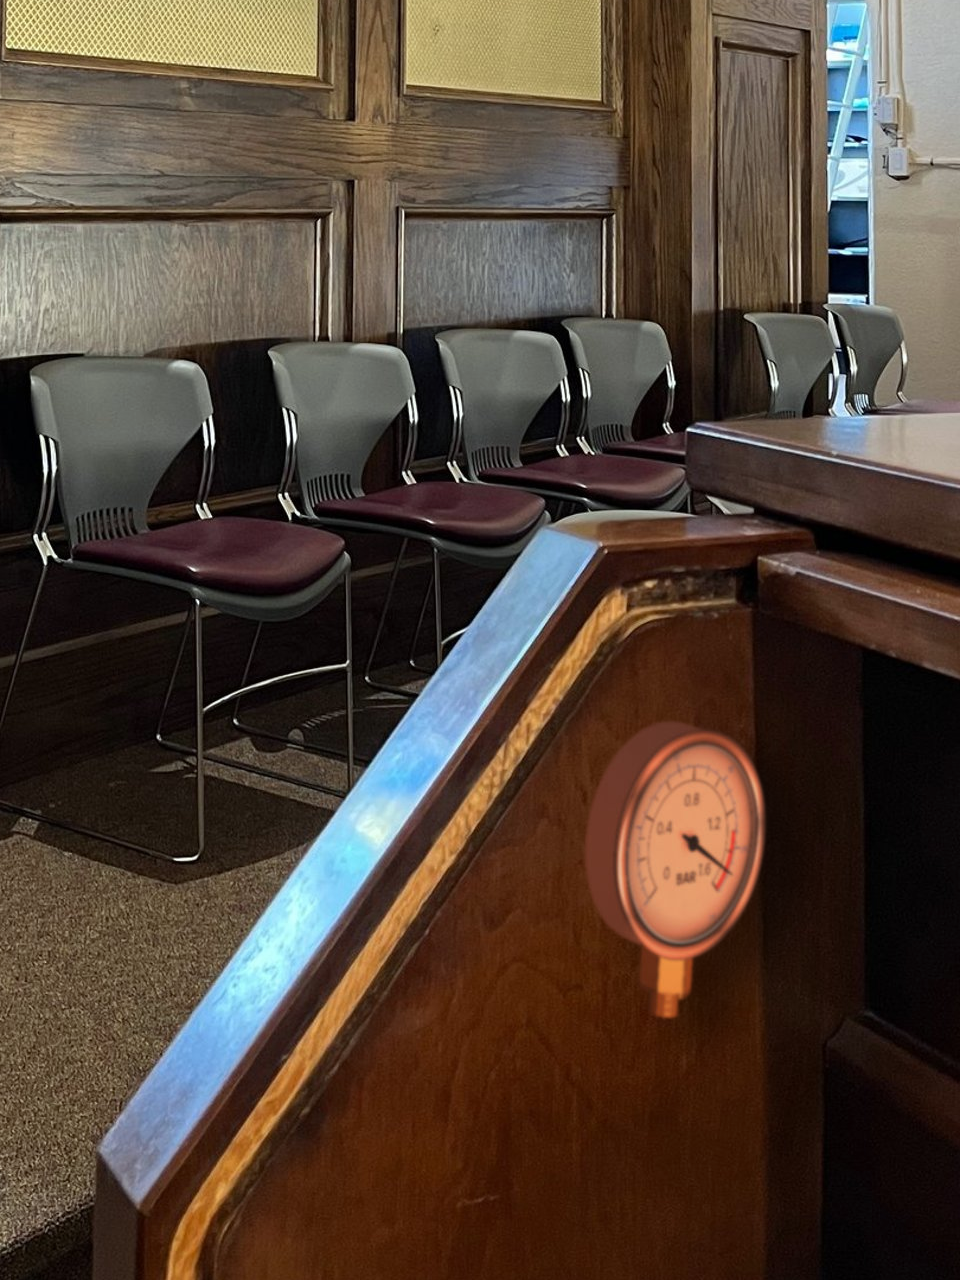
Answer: 1.5 bar
